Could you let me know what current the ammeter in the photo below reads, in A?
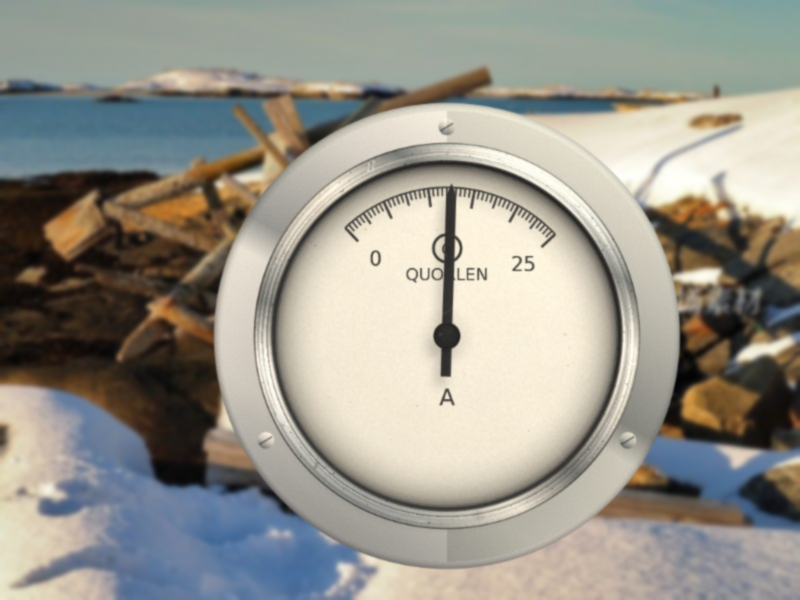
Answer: 12.5 A
